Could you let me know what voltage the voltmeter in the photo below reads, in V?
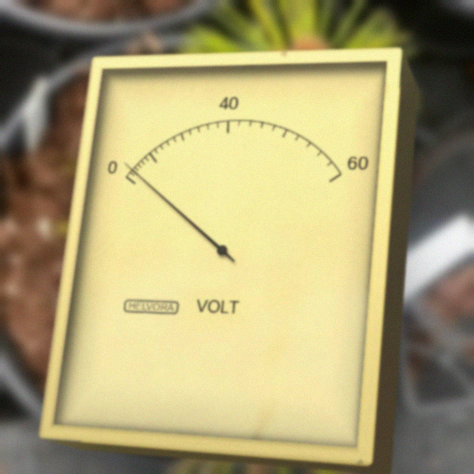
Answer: 10 V
